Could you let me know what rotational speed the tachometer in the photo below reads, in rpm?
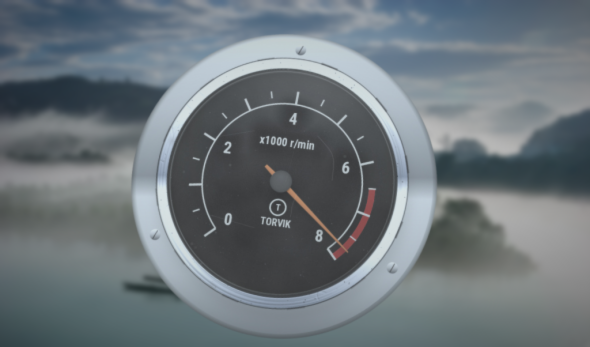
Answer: 7750 rpm
